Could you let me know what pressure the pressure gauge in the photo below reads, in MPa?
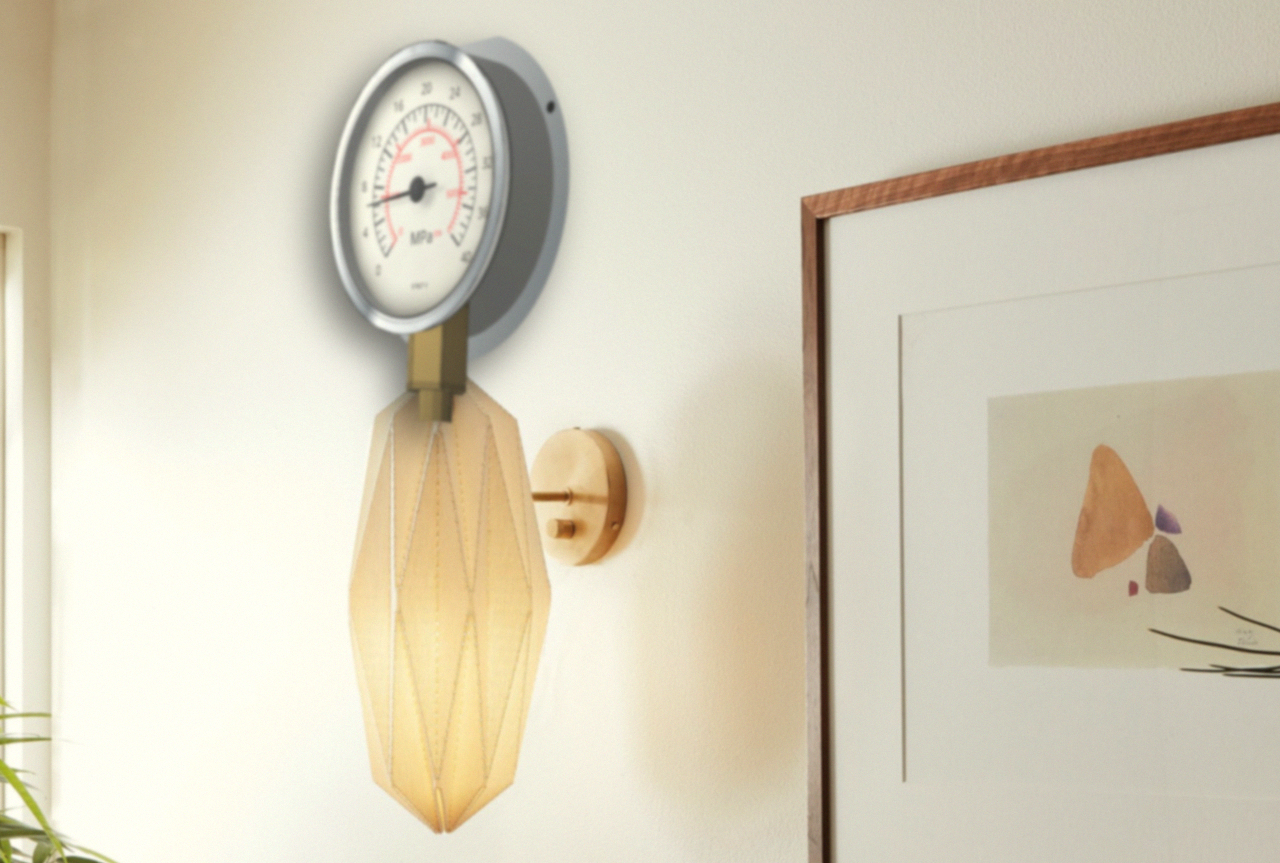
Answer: 6 MPa
